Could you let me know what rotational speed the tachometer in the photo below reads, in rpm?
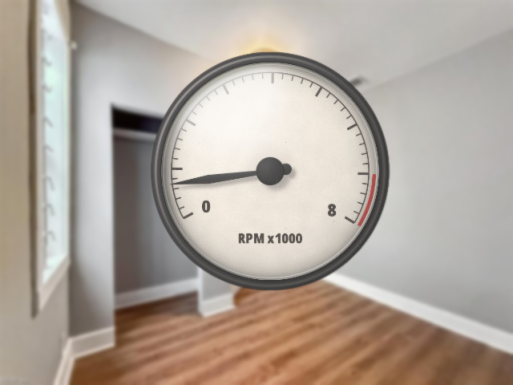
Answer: 700 rpm
